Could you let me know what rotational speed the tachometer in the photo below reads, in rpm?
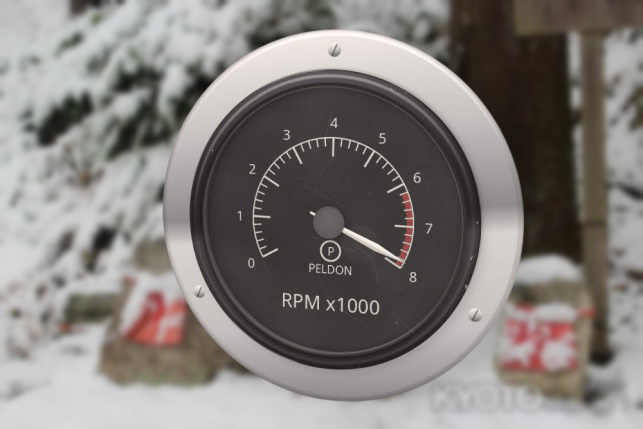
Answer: 7800 rpm
